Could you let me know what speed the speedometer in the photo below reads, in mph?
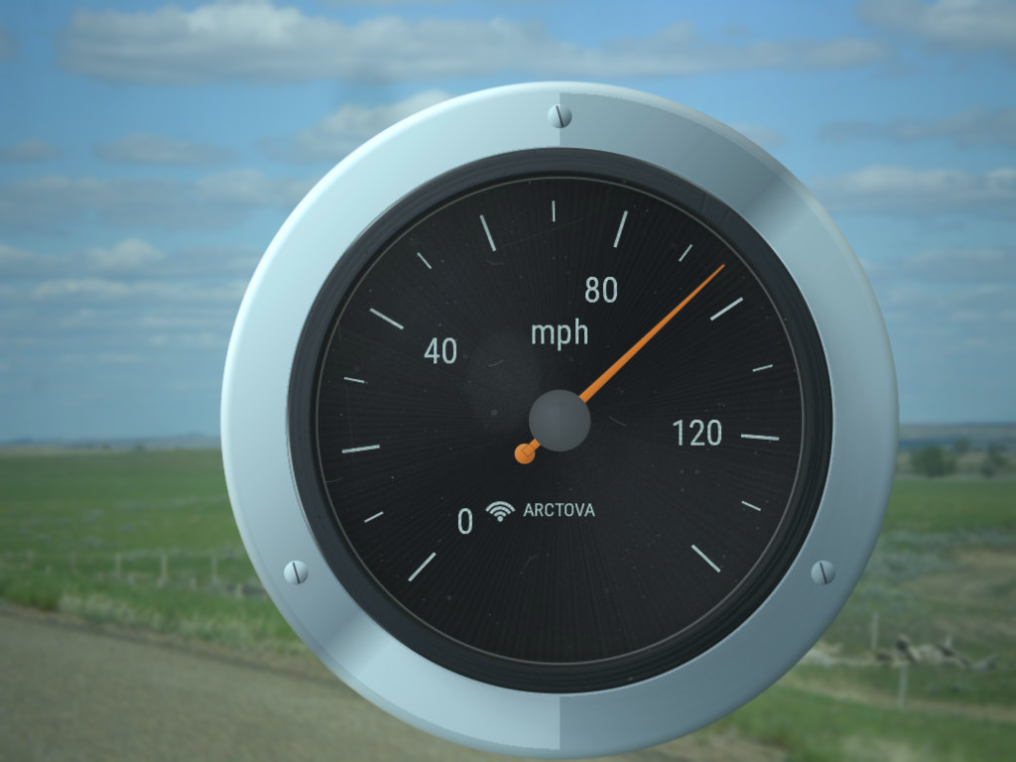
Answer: 95 mph
